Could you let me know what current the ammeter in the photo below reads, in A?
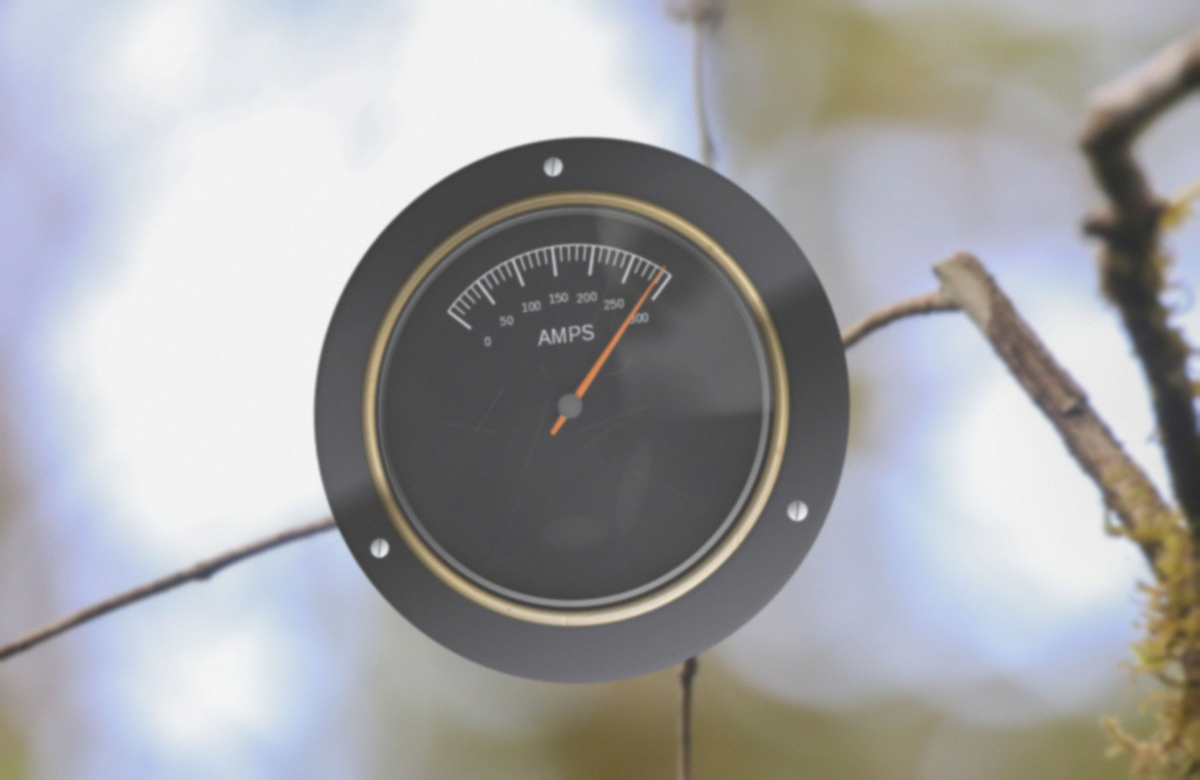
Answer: 290 A
